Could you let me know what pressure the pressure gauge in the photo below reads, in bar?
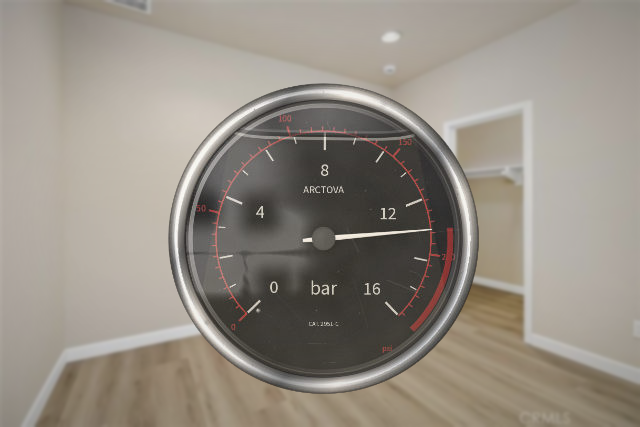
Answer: 13 bar
